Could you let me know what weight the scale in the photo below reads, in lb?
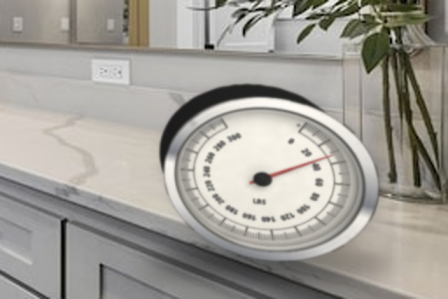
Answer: 30 lb
